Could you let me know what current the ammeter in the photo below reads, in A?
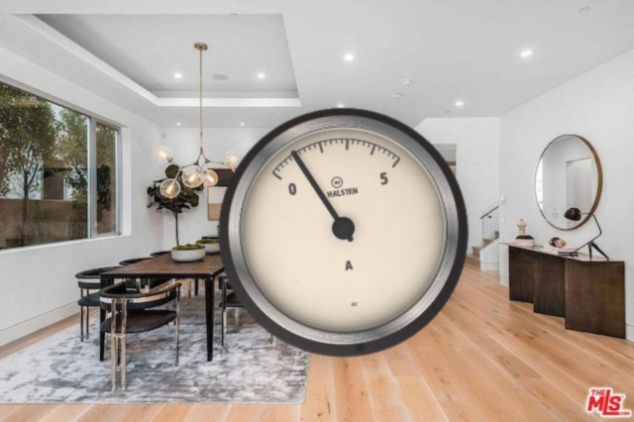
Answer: 1 A
